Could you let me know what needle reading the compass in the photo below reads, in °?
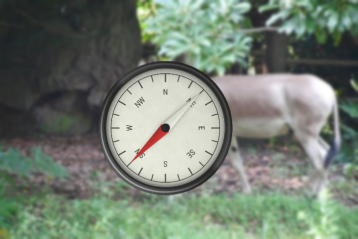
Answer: 225 °
